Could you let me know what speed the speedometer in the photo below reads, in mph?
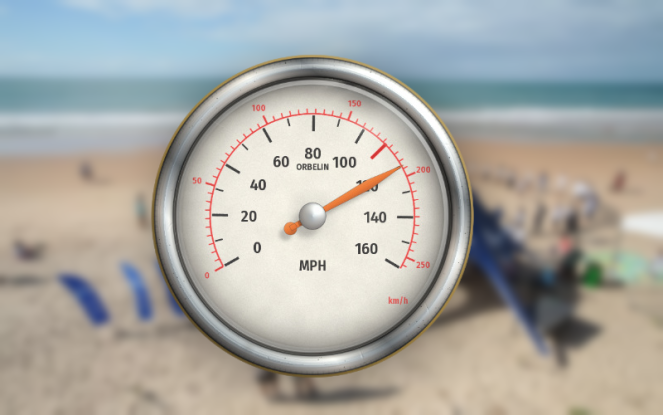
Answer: 120 mph
